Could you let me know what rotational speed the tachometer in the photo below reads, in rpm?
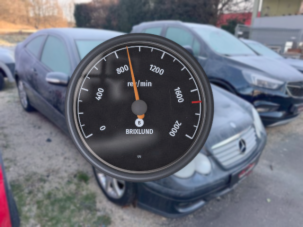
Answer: 900 rpm
